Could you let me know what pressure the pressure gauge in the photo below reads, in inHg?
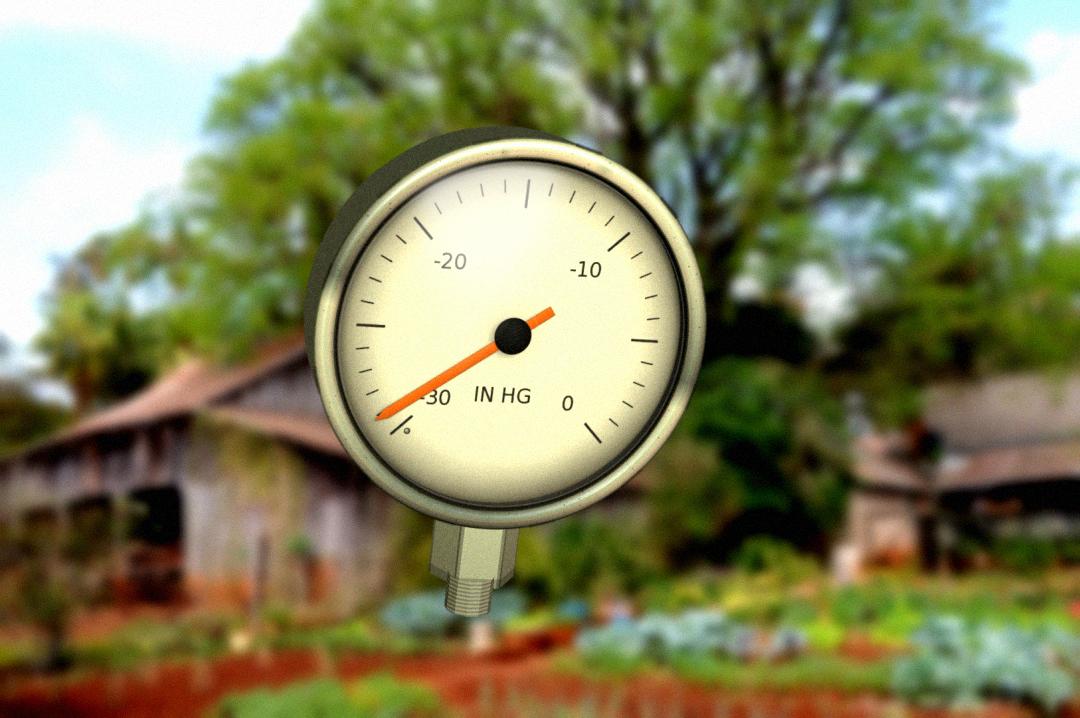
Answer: -29 inHg
